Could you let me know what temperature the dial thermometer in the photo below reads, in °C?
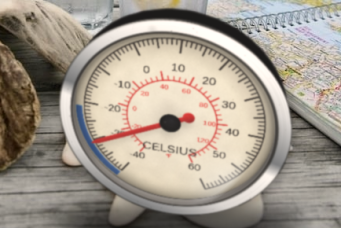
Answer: -30 °C
